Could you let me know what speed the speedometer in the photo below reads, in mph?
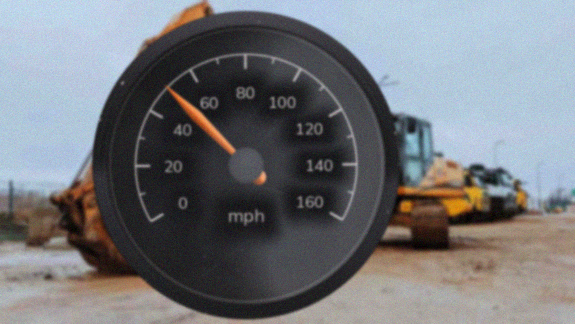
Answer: 50 mph
